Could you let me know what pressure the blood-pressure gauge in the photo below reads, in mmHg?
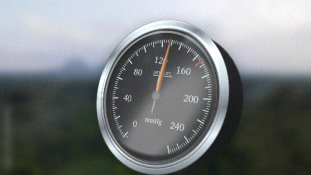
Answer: 130 mmHg
